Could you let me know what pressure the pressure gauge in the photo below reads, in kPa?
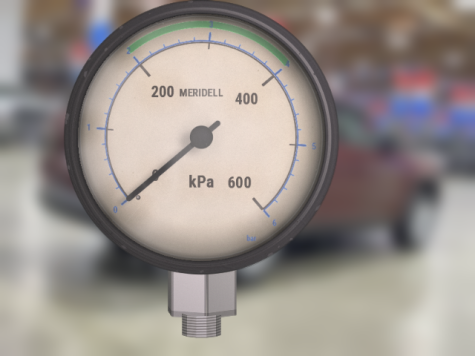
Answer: 0 kPa
